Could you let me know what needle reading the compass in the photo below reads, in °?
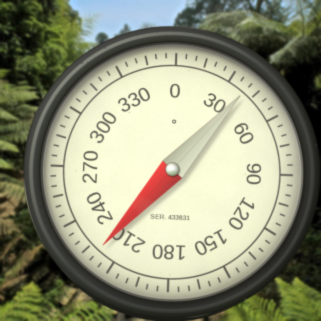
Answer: 220 °
